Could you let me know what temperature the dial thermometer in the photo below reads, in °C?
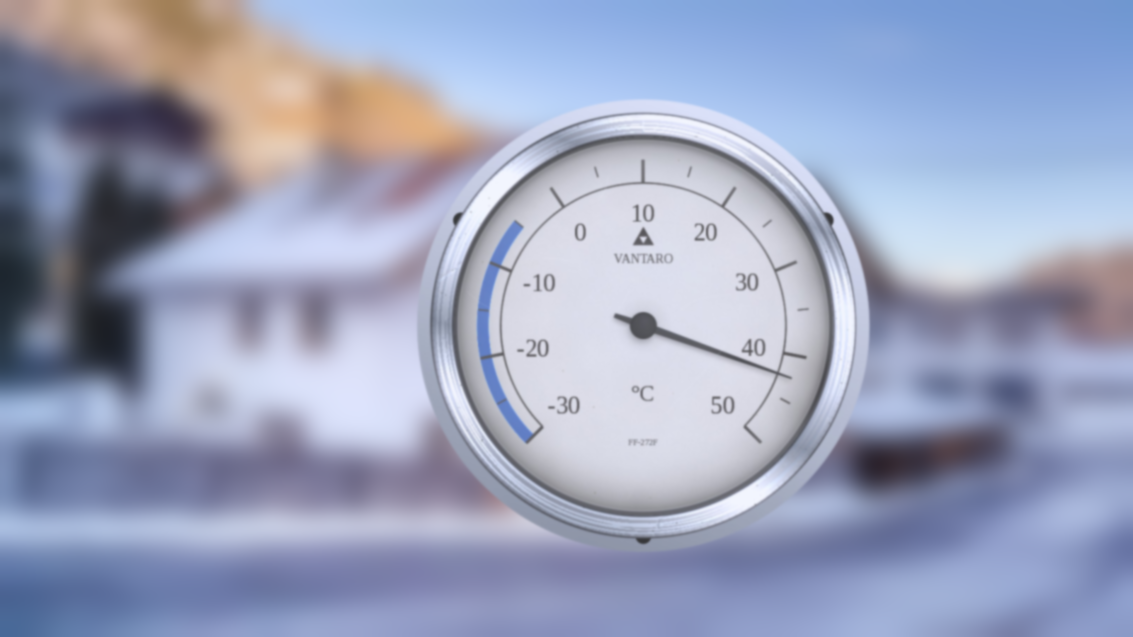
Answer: 42.5 °C
